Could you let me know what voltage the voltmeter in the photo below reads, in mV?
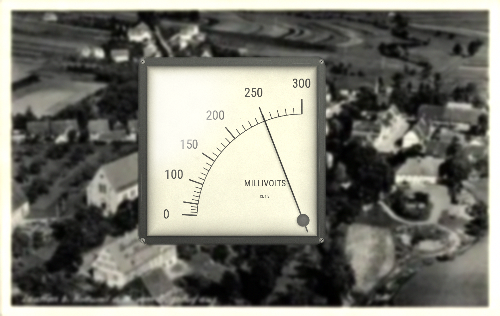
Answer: 250 mV
